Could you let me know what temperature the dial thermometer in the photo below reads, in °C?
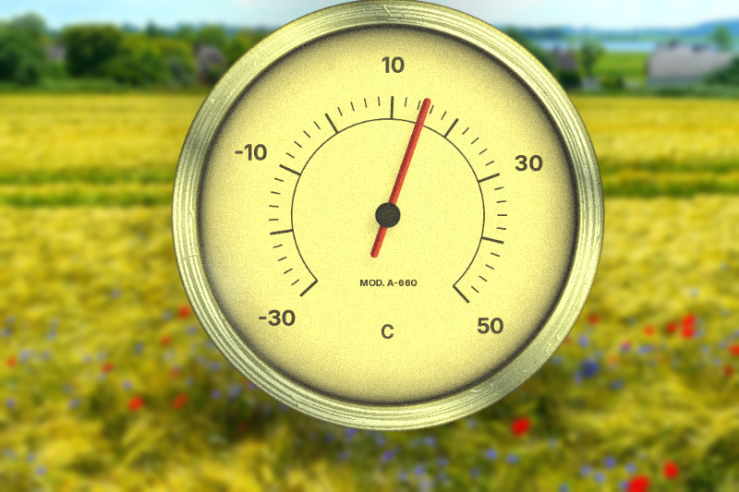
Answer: 15 °C
